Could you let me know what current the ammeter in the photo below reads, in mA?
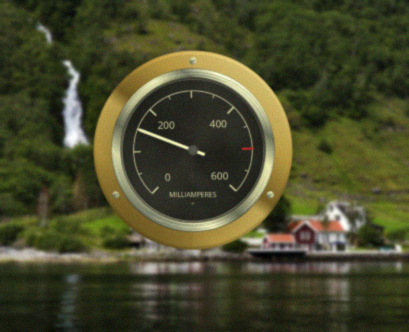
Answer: 150 mA
